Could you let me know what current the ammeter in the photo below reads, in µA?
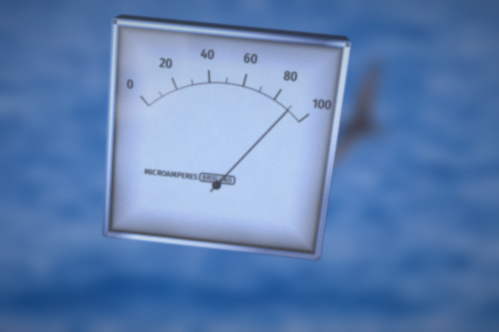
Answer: 90 µA
